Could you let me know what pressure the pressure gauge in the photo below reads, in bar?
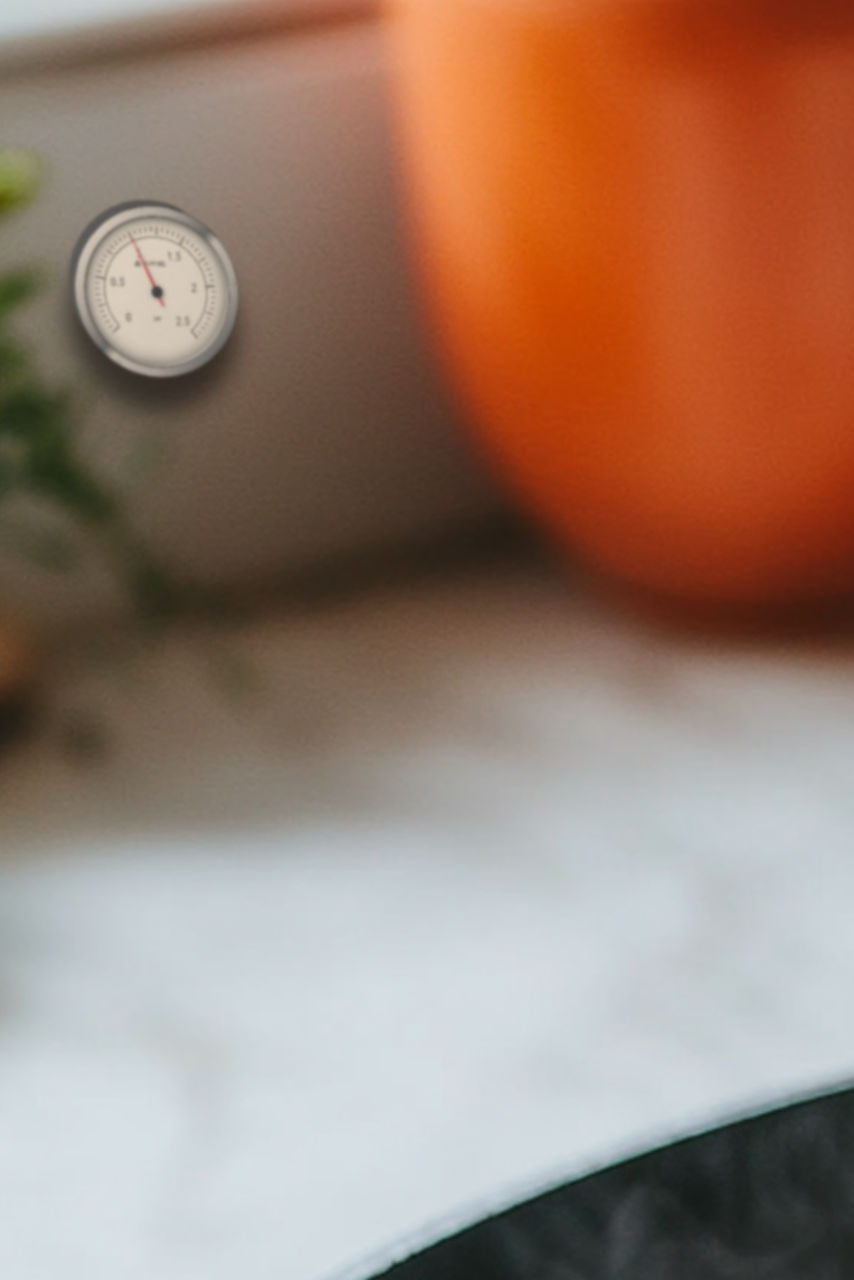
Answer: 1 bar
